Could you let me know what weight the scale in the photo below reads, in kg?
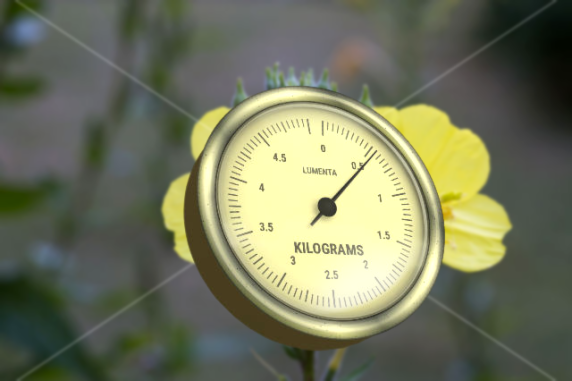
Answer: 0.55 kg
